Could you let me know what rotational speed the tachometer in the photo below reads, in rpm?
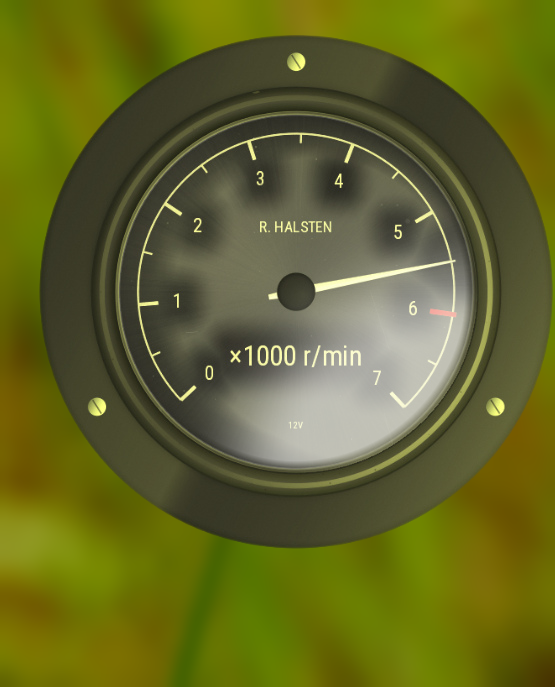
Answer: 5500 rpm
